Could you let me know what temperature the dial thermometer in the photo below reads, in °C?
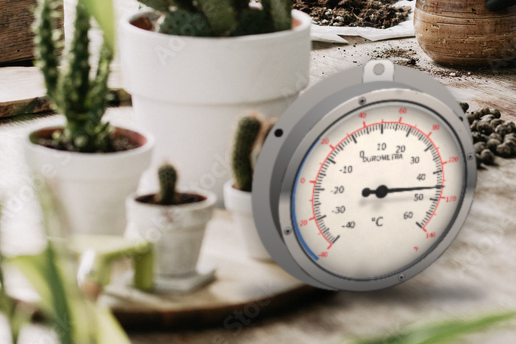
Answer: 45 °C
